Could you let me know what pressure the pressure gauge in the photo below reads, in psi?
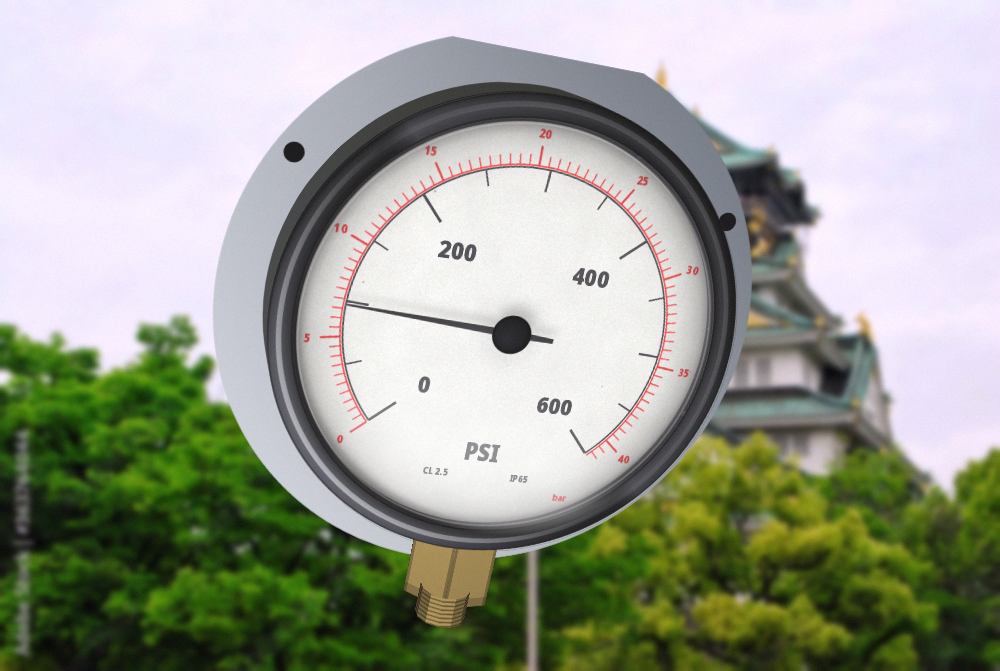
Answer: 100 psi
